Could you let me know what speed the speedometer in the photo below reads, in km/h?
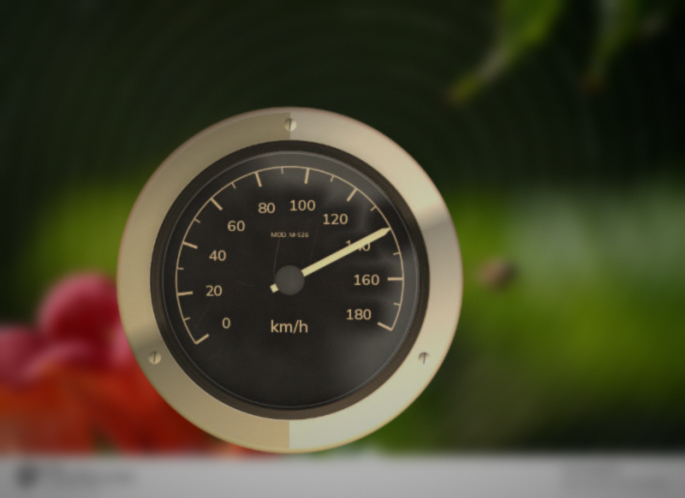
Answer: 140 km/h
